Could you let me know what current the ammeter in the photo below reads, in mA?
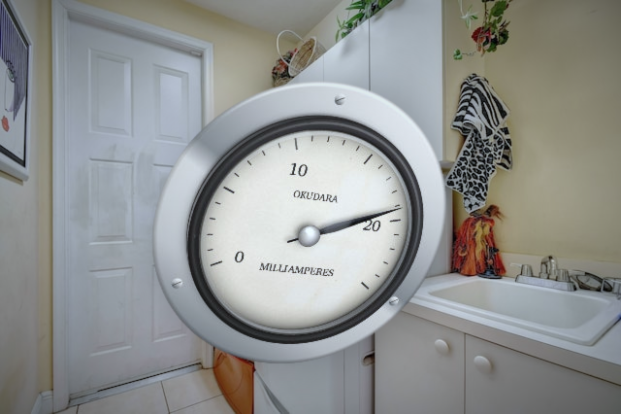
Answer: 19 mA
